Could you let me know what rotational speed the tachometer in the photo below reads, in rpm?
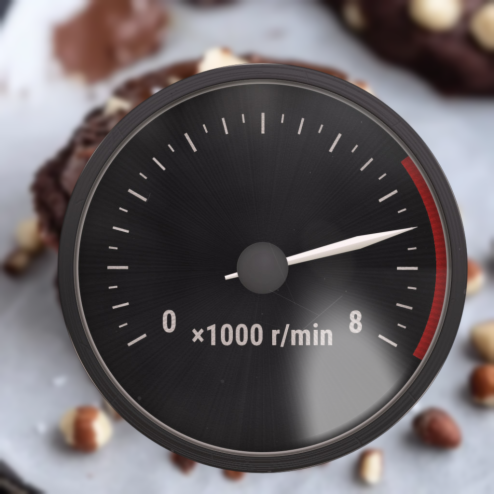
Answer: 6500 rpm
